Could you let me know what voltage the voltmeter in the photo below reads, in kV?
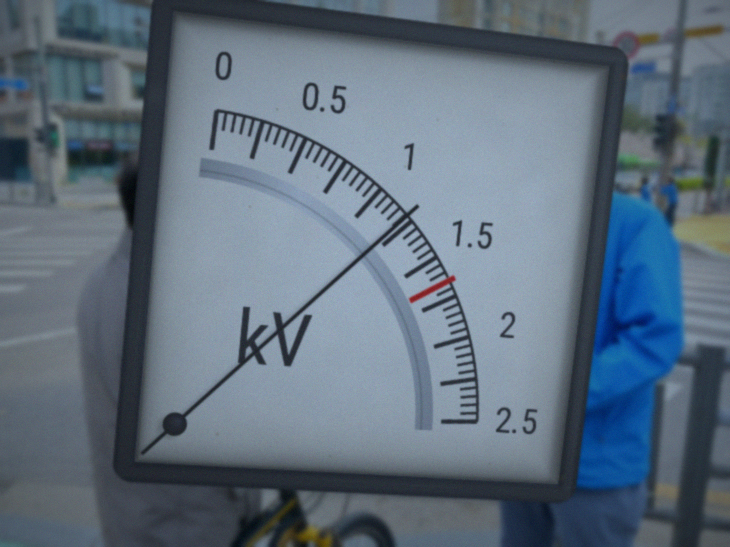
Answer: 1.2 kV
